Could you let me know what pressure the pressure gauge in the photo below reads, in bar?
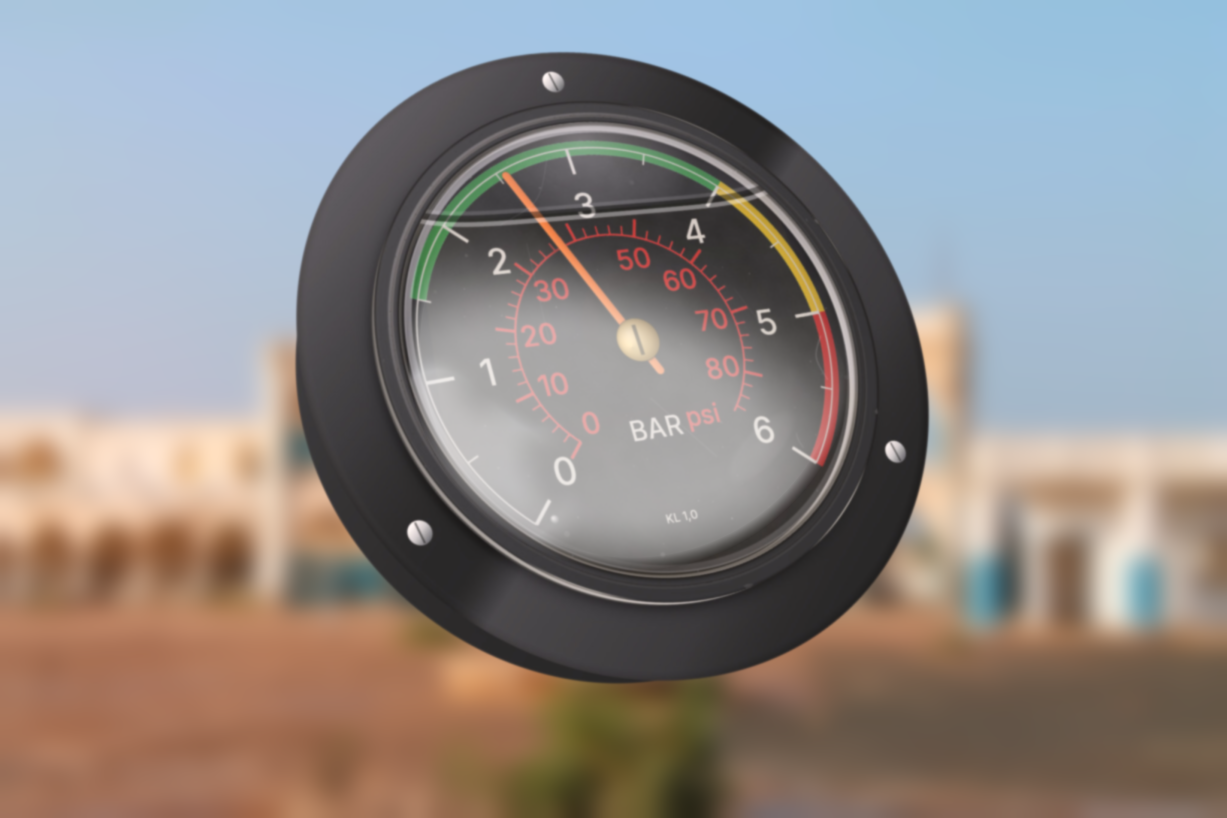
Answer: 2.5 bar
